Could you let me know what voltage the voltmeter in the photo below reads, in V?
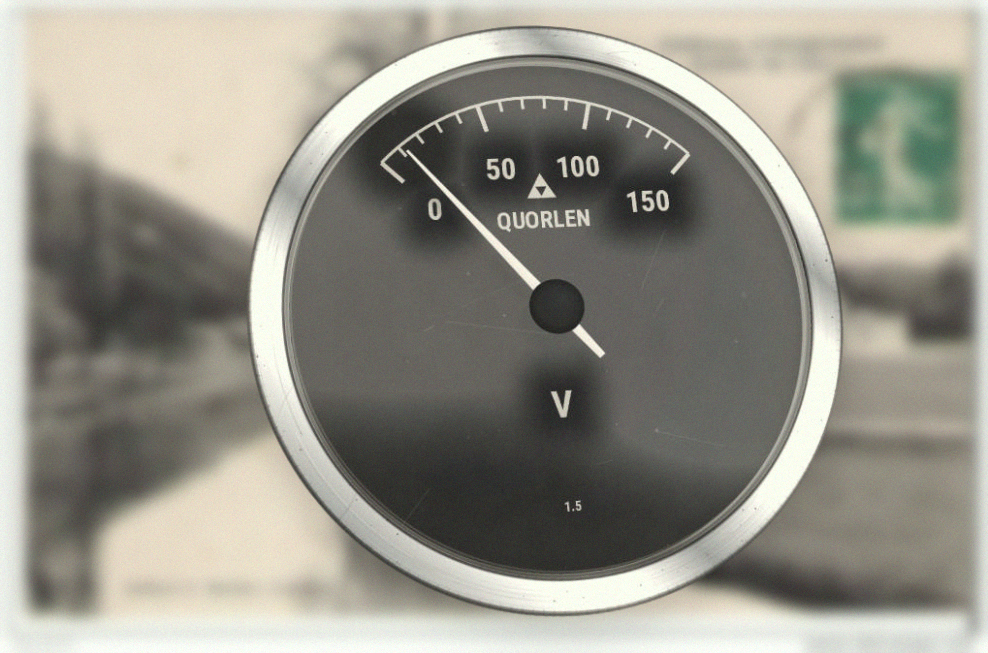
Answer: 10 V
